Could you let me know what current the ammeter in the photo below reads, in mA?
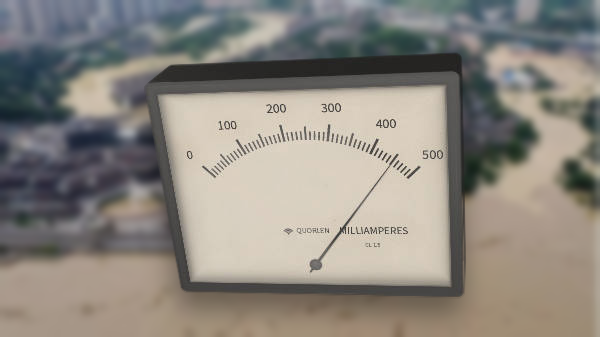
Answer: 450 mA
